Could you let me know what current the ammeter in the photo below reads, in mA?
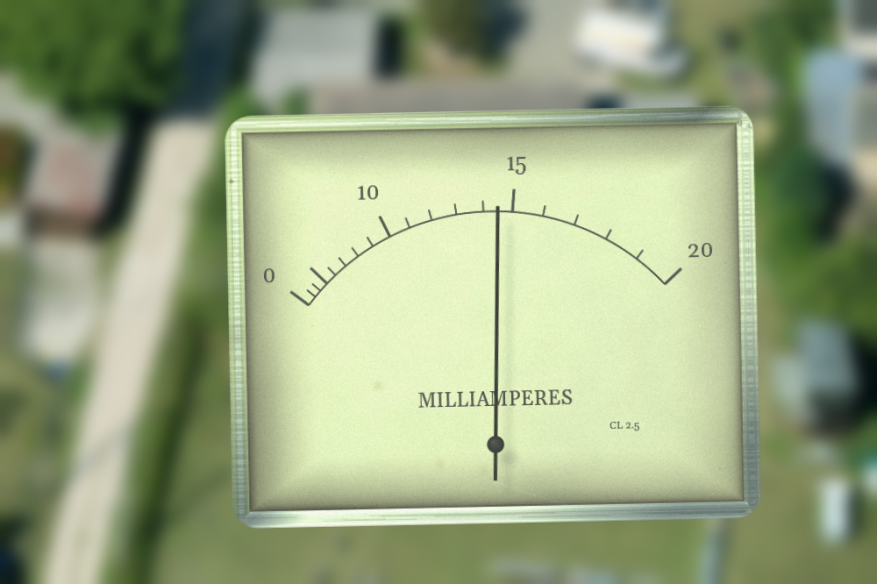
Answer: 14.5 mA
